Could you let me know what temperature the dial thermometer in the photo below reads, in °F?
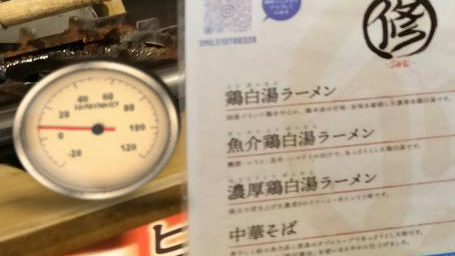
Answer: 8 °F
